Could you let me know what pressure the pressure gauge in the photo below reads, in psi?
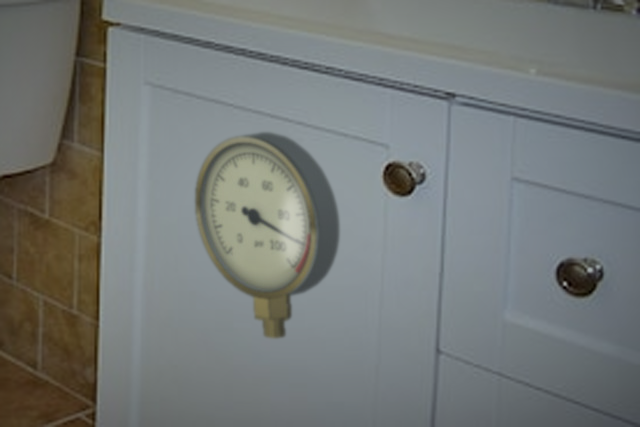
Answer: 90 psi
